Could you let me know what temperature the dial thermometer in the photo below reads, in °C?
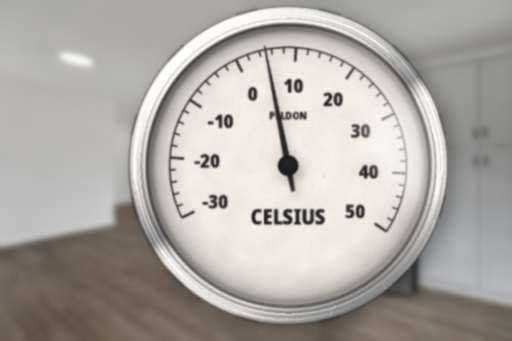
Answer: 5 °C
